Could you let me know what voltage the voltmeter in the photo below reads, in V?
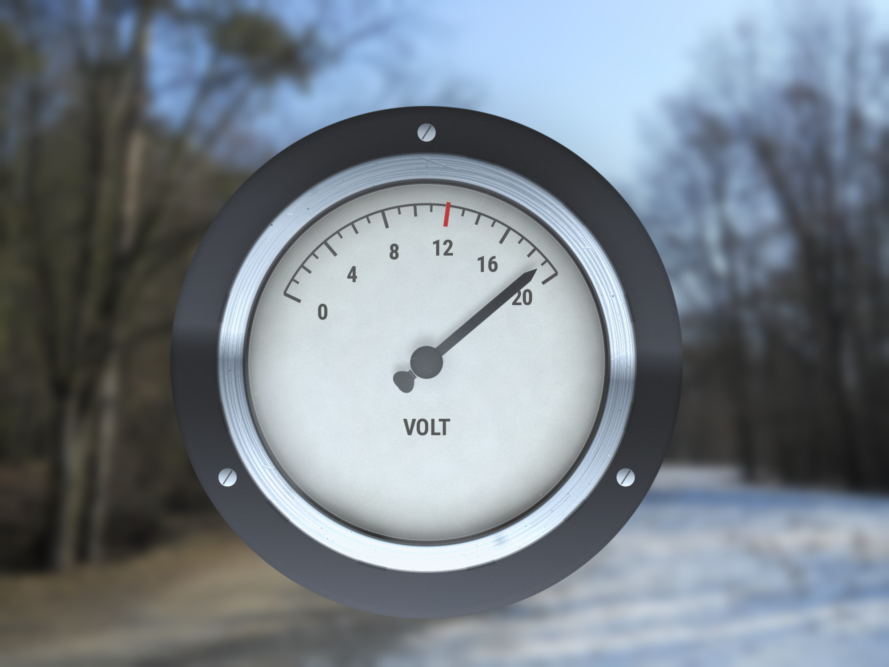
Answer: 19 V
